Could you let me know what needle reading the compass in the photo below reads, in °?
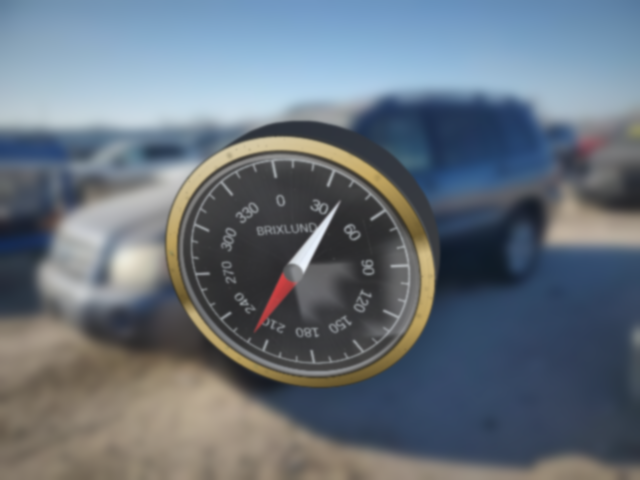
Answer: 220 °
